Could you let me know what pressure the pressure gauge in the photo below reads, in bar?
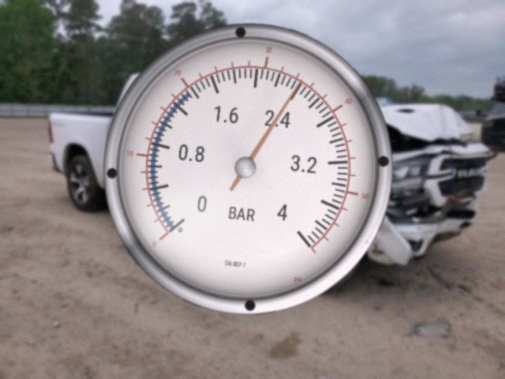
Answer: 2.4 bar
